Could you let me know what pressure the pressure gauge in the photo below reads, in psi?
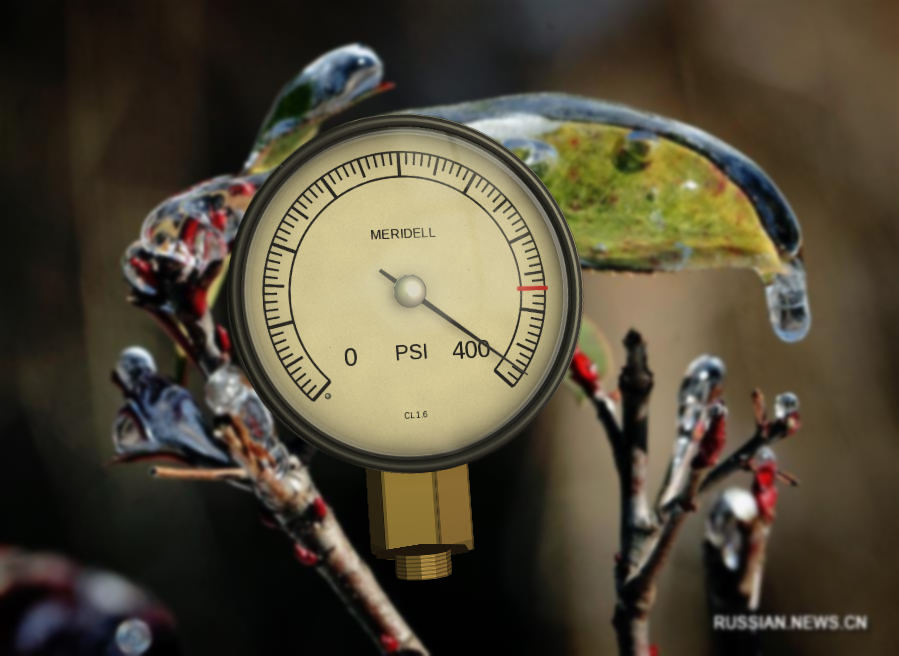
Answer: 390 psi
